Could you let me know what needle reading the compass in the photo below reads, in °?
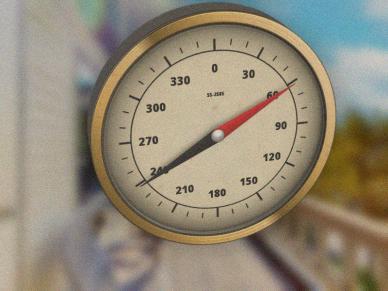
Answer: 60 °
